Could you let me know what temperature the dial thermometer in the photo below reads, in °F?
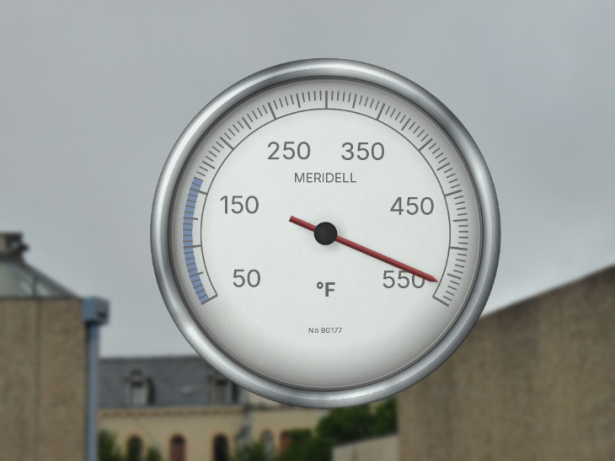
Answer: 535 °F
